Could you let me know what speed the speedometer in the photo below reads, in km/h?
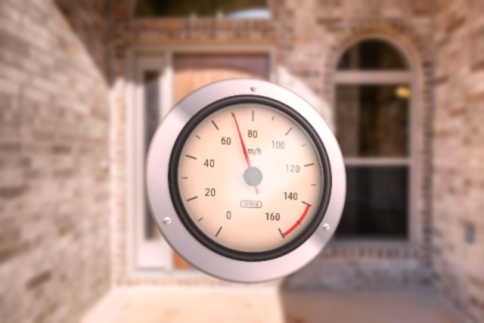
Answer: 70 km/h
